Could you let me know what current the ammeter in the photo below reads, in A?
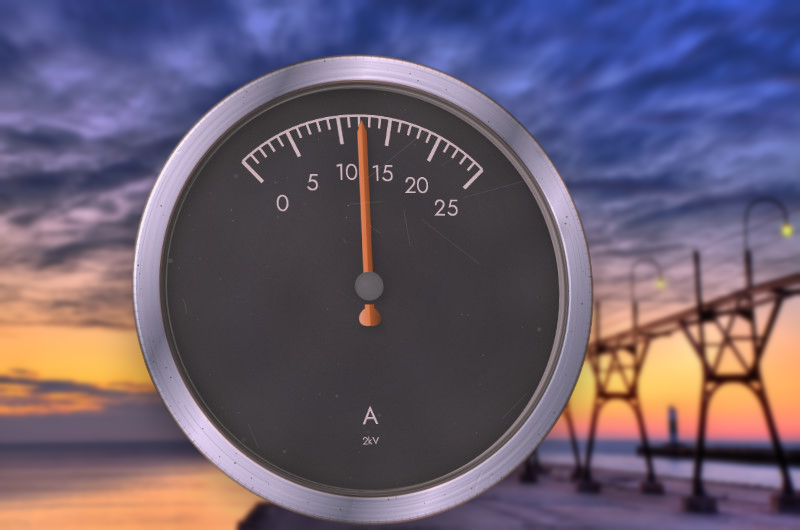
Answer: 12 A
